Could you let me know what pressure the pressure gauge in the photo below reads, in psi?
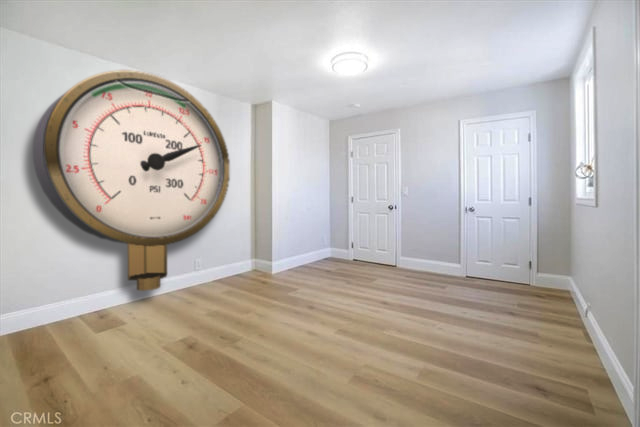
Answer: 220 psi
